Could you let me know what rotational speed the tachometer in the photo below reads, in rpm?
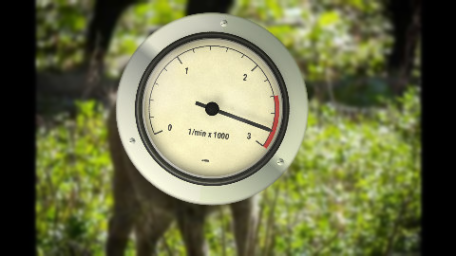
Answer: 2800 rpm
